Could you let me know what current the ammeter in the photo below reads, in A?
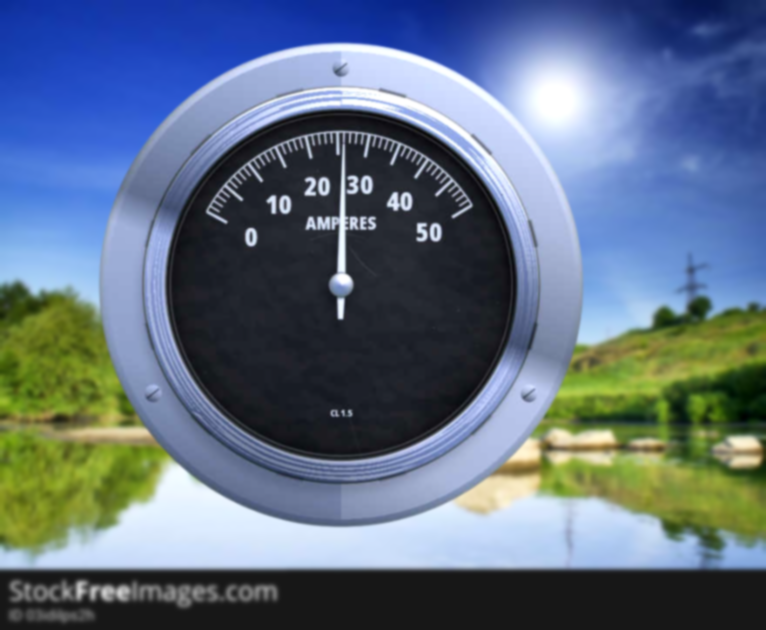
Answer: 26 A
